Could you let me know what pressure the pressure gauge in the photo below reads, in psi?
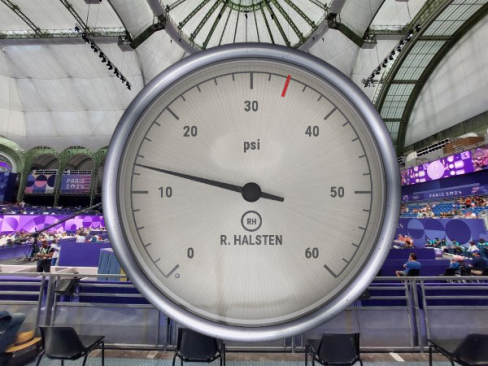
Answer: 13 psi
